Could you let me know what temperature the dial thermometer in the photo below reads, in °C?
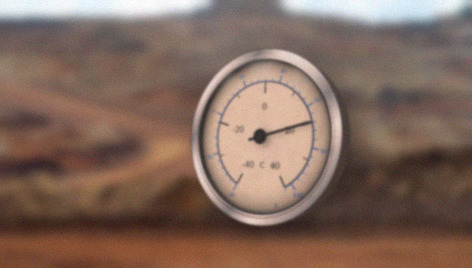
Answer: 20 °C
